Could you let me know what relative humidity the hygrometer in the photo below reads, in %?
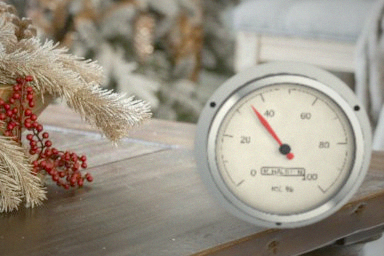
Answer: 35 %
